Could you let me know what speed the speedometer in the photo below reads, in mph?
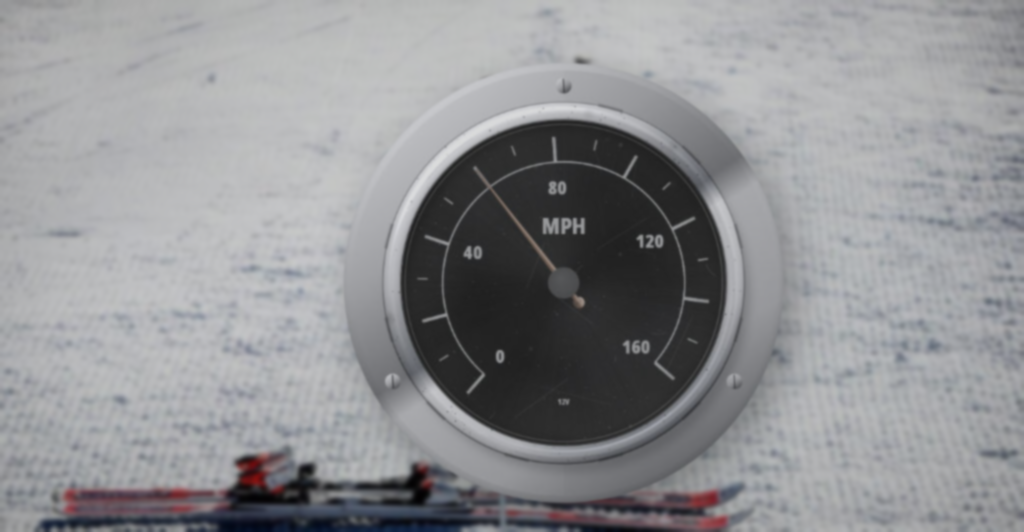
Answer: 60 mph
